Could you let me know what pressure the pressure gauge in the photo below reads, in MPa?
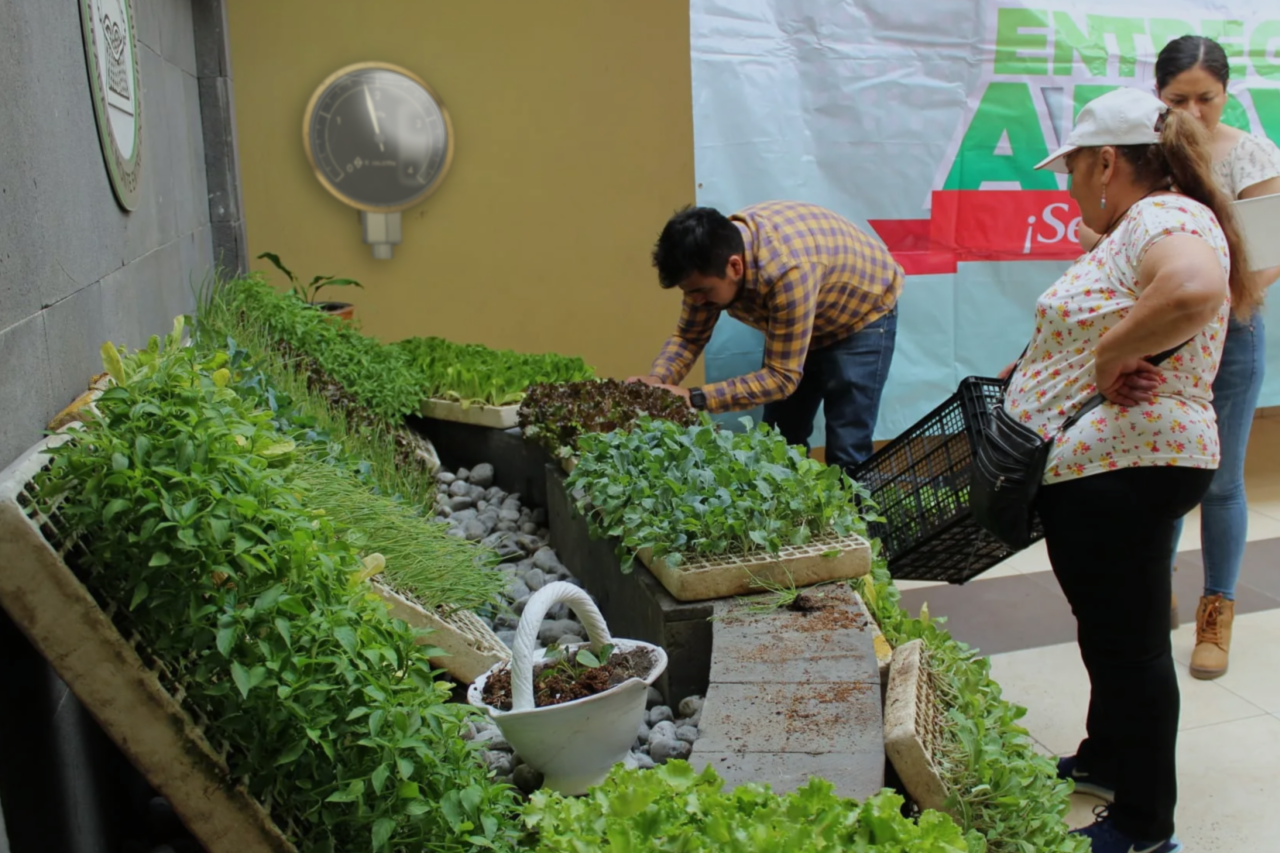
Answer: 1.8 MPa
